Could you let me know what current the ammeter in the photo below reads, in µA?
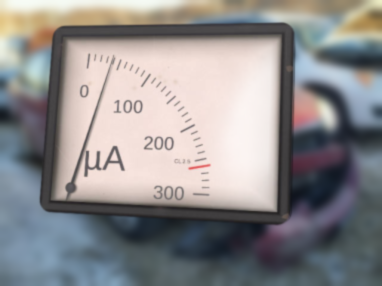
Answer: 40 µA
